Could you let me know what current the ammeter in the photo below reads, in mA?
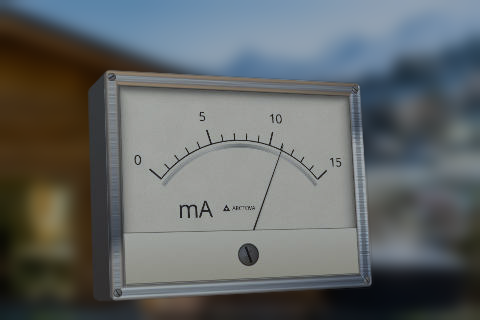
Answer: 11 mA
